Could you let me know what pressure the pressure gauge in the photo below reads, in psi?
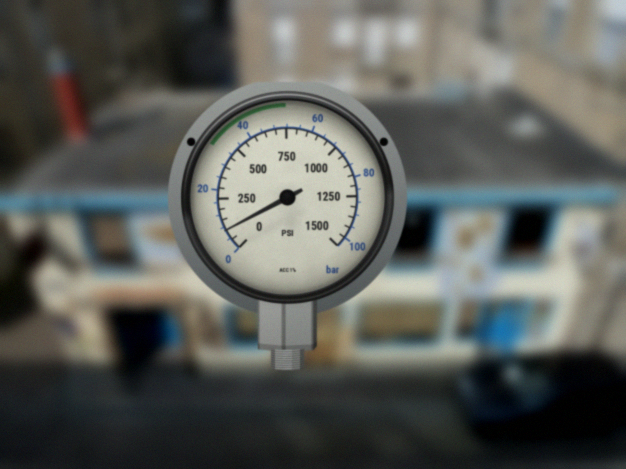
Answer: 100 psi
